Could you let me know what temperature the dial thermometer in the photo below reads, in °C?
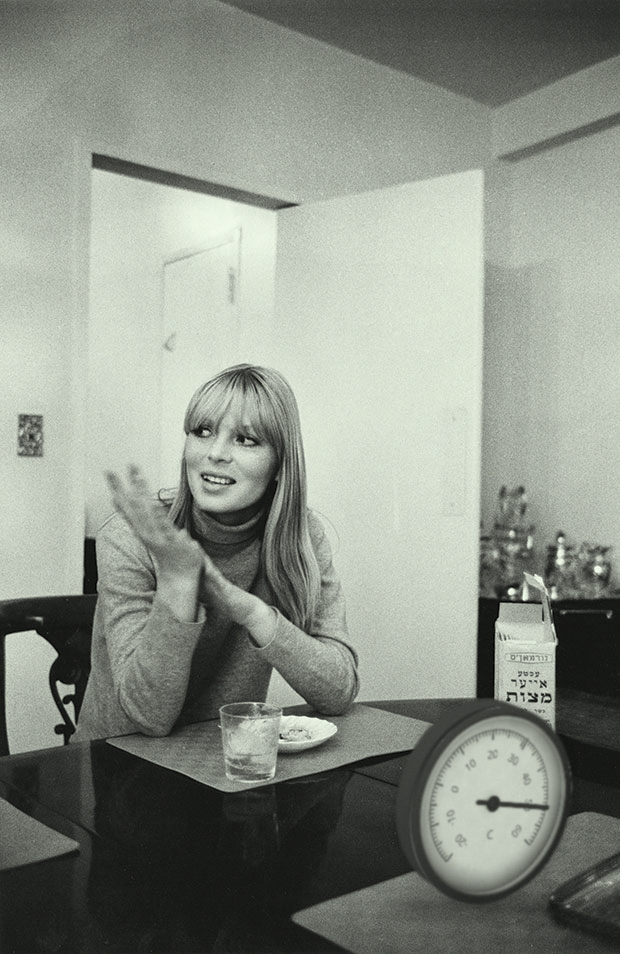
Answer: 50 °C
